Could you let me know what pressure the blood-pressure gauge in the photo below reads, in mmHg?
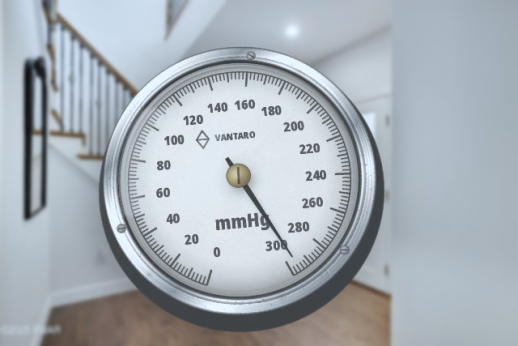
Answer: 296 mmHg
